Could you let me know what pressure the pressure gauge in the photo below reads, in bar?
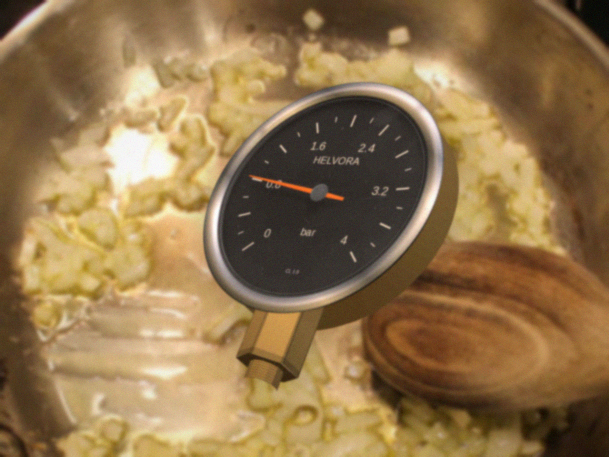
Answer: 0.8 bar
